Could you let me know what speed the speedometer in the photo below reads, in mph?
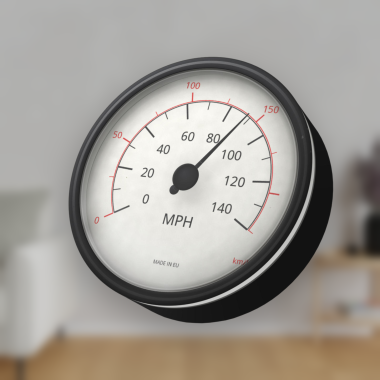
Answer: 90 mph
